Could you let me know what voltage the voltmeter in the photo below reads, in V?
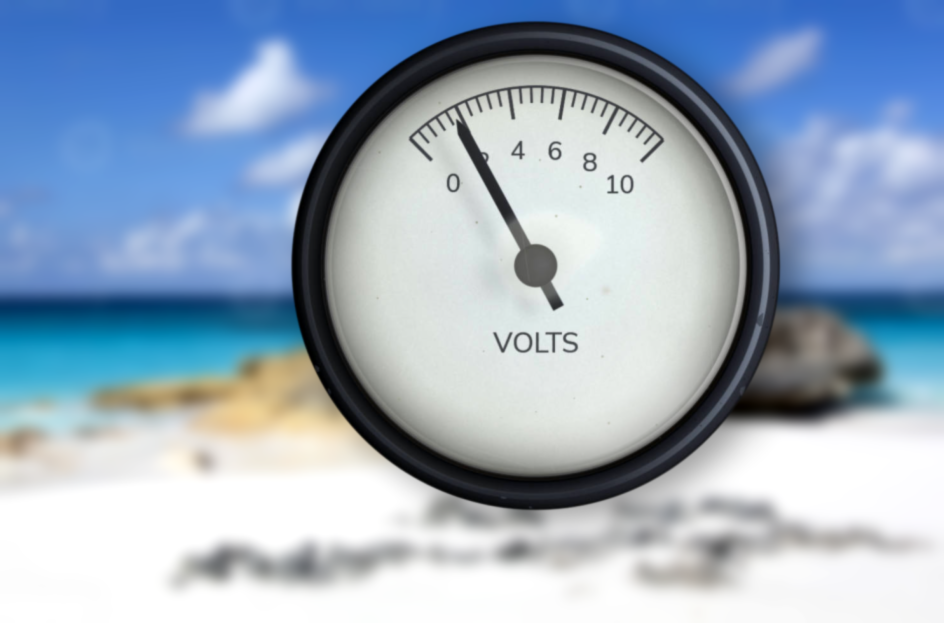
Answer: 1.8 V
